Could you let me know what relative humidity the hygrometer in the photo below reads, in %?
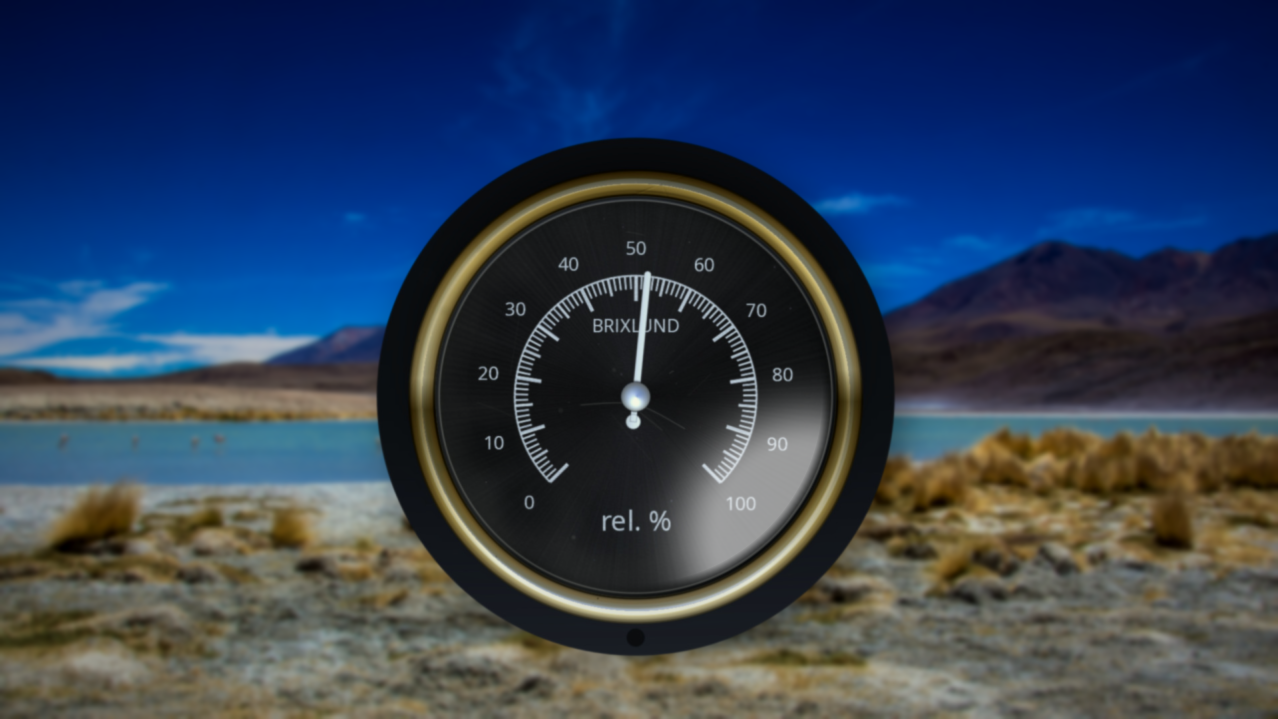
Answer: 52 %
